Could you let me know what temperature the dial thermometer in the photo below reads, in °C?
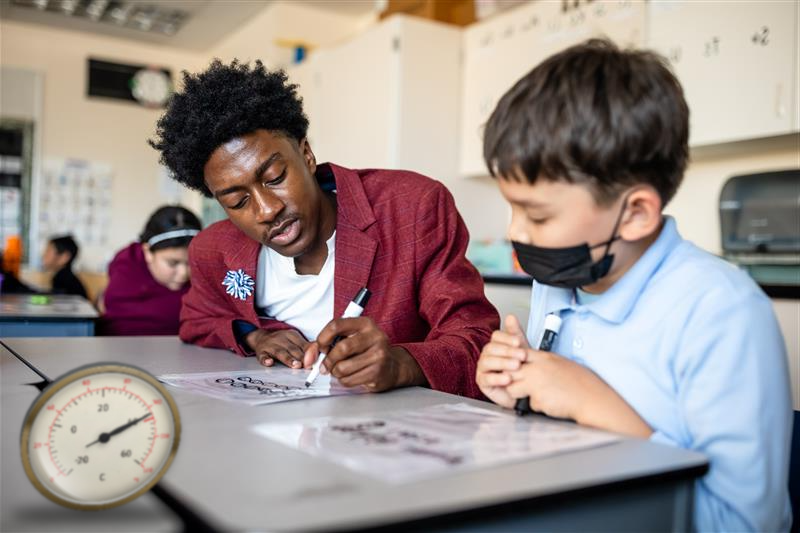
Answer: 40 °C
